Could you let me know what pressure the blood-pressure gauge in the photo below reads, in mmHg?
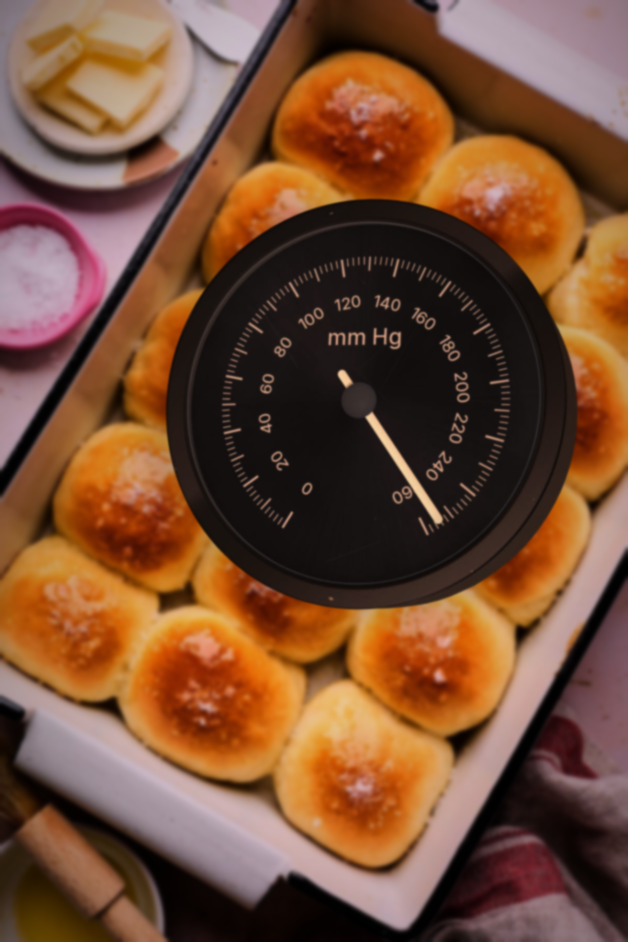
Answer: 254 mmHg
